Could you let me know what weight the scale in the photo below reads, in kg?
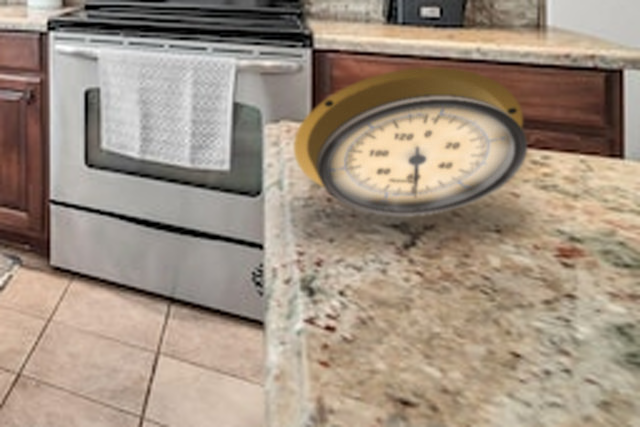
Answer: 60 kg
